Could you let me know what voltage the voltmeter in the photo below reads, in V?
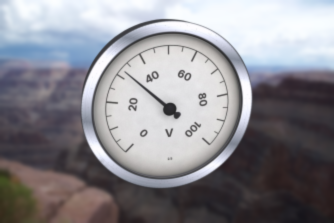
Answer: 32.5 V
